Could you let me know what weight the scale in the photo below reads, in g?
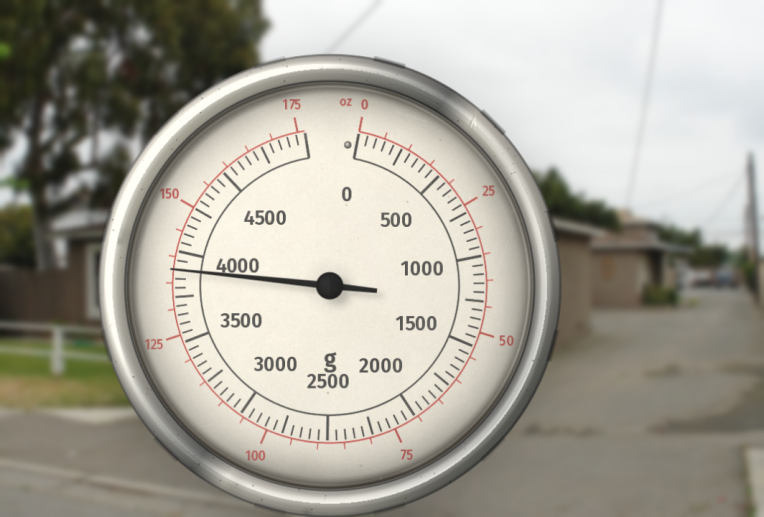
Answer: 3900 g
